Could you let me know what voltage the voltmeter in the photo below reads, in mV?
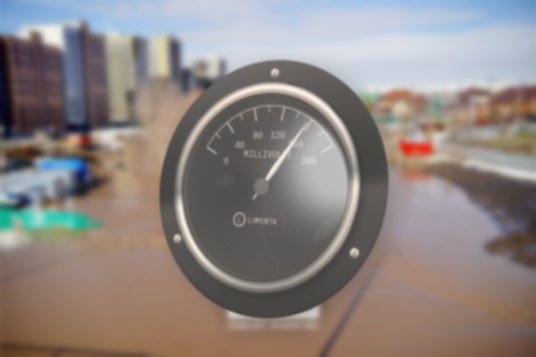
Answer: 160 mV
